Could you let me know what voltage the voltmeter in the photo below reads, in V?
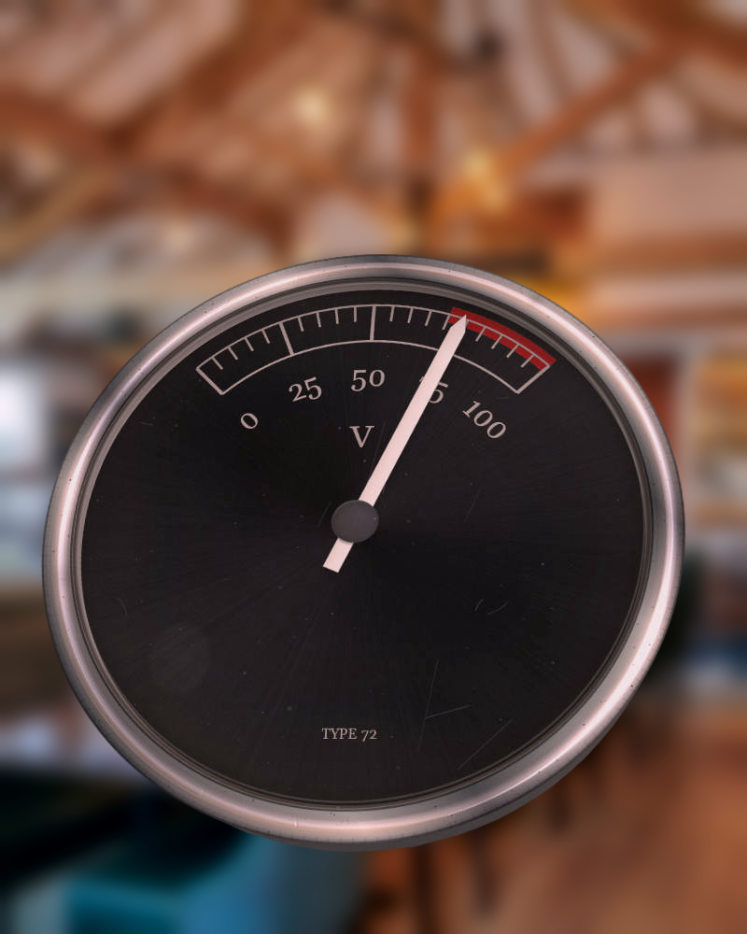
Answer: 75 V
